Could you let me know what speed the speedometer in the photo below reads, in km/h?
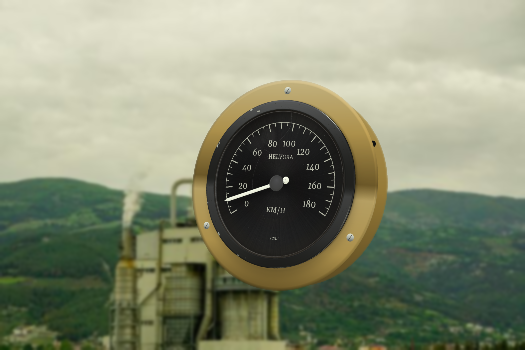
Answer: 10 km/h
